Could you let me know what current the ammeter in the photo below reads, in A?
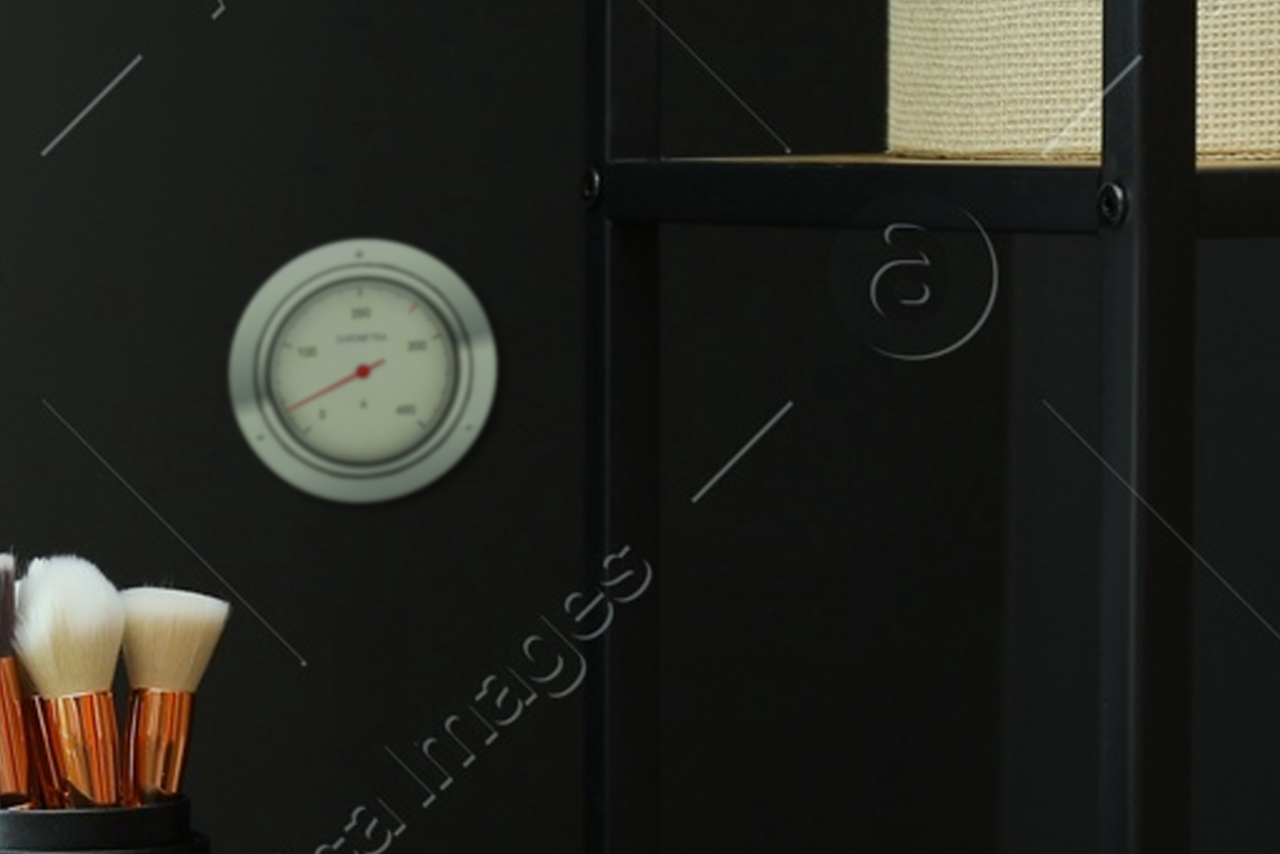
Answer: 30 A
